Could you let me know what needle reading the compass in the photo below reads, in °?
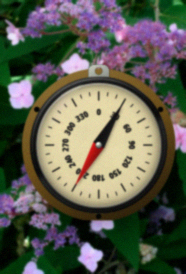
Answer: 210 °
